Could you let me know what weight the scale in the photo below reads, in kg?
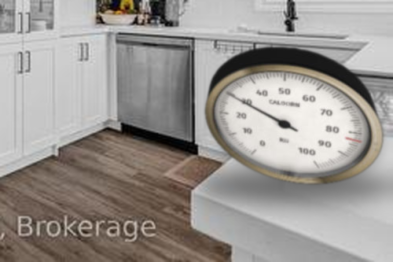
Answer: 30 kg
